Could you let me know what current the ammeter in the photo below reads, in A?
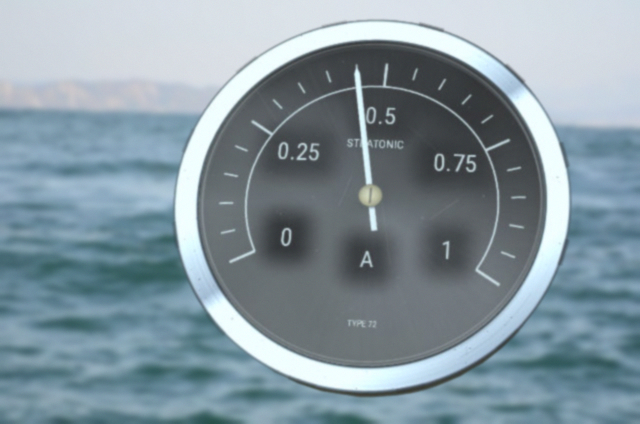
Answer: 0.45 A
